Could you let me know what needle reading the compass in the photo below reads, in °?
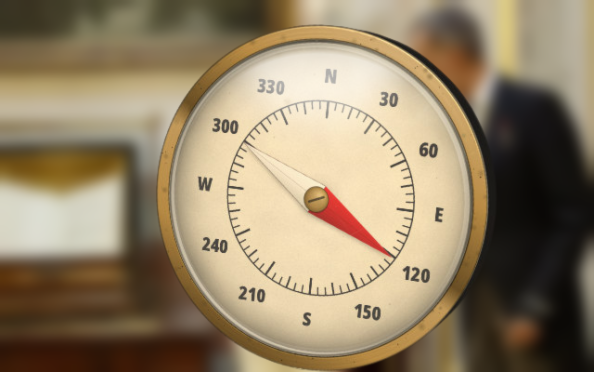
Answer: 120 °
